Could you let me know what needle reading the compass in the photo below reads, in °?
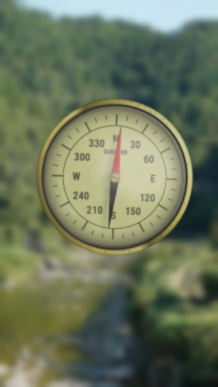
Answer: 5 °
